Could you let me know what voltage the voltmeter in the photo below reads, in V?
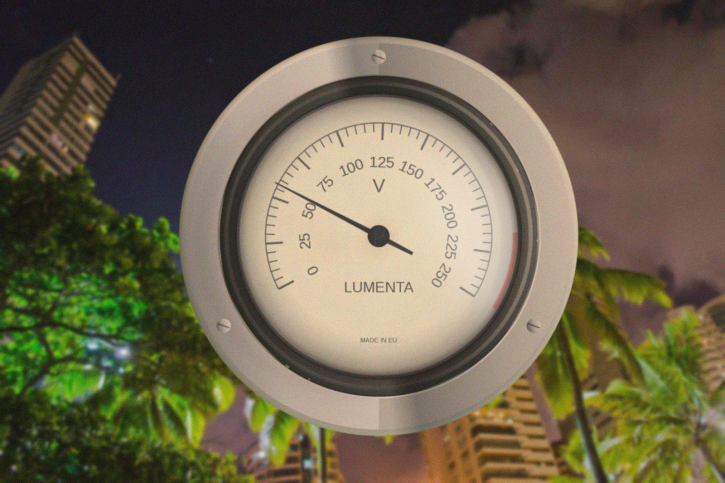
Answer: 57.5 V
